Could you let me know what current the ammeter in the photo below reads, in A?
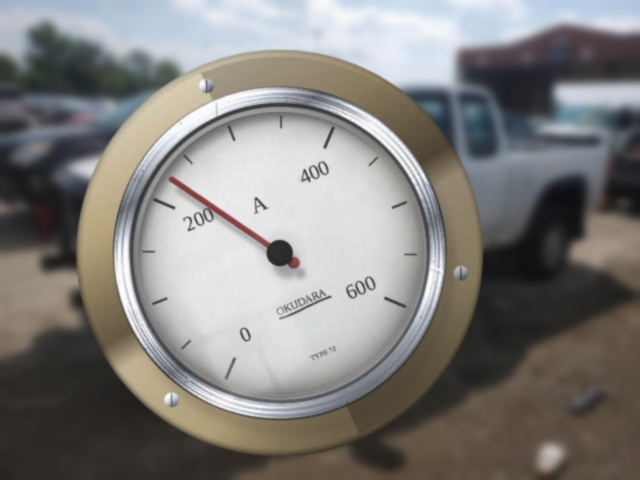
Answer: 225 A
